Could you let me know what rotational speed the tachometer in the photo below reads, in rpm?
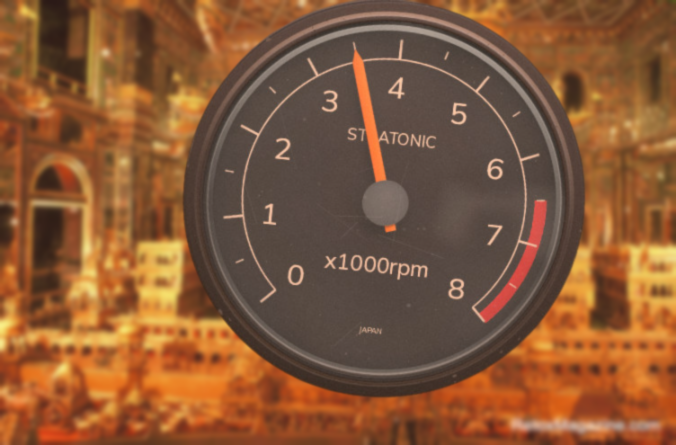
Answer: 3500 rpm
